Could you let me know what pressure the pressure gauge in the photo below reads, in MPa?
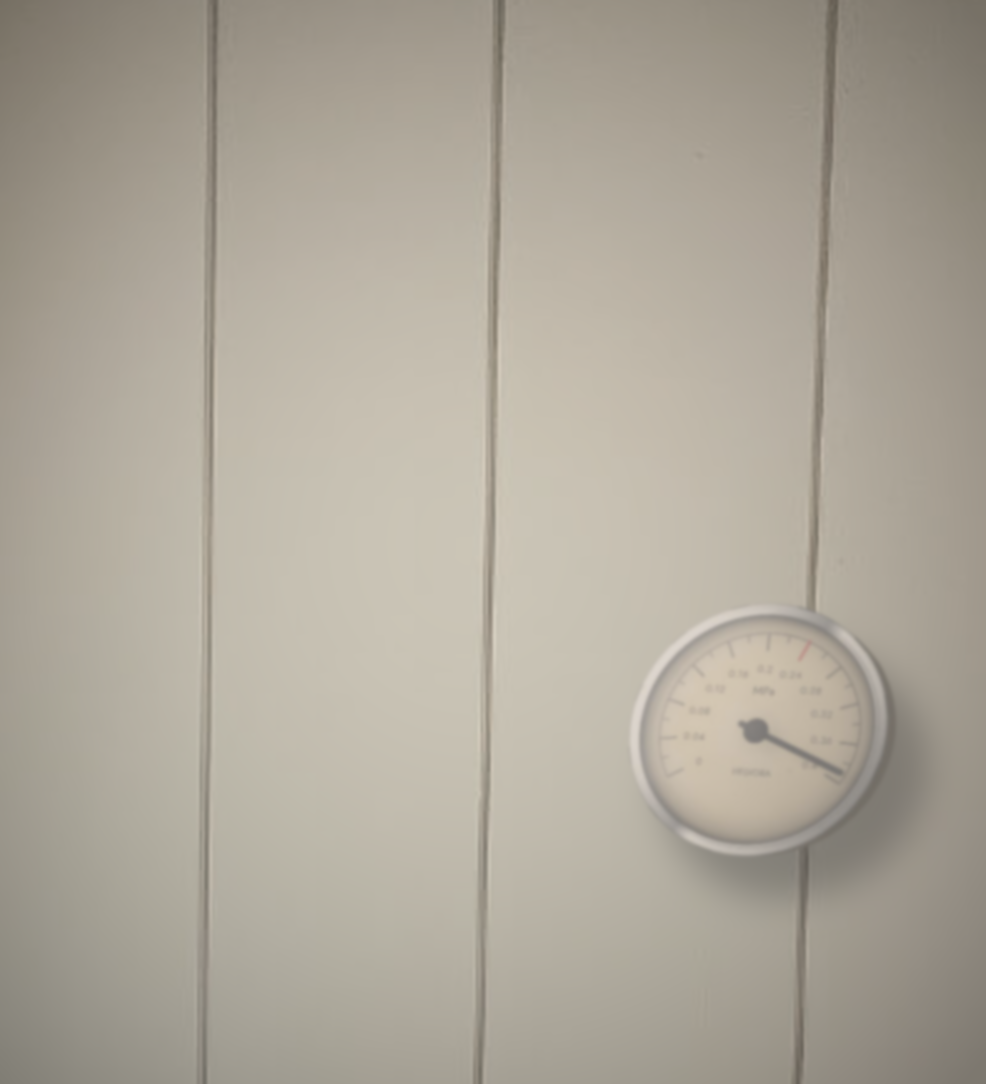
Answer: 0.39 MPa
